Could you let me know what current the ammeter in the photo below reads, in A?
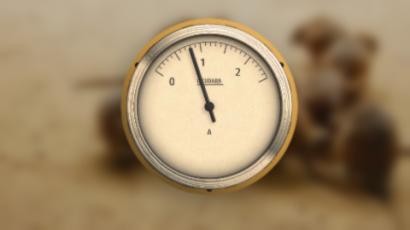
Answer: 0.8 A
